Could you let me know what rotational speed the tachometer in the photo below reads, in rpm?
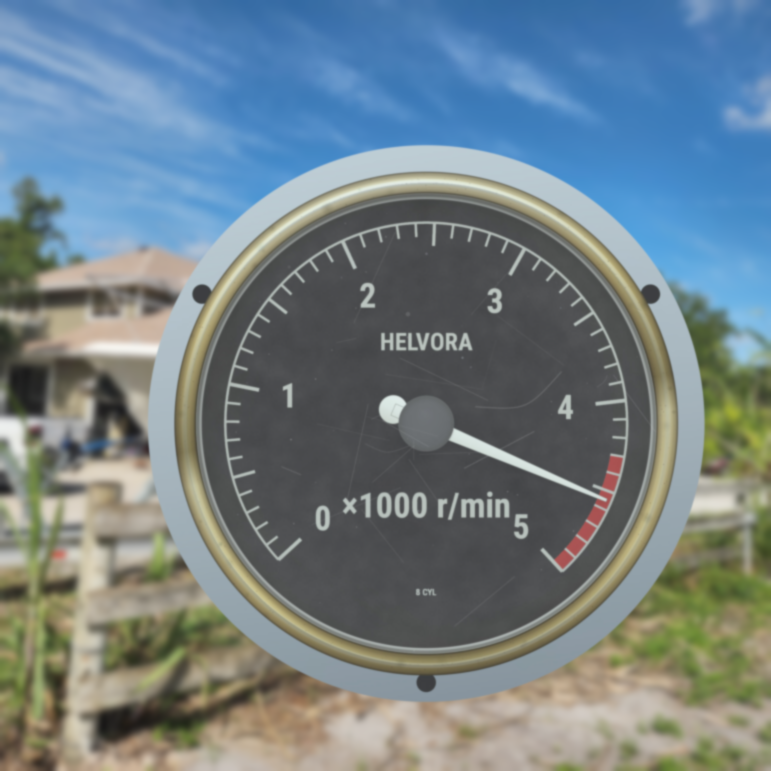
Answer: 4550 rpm
